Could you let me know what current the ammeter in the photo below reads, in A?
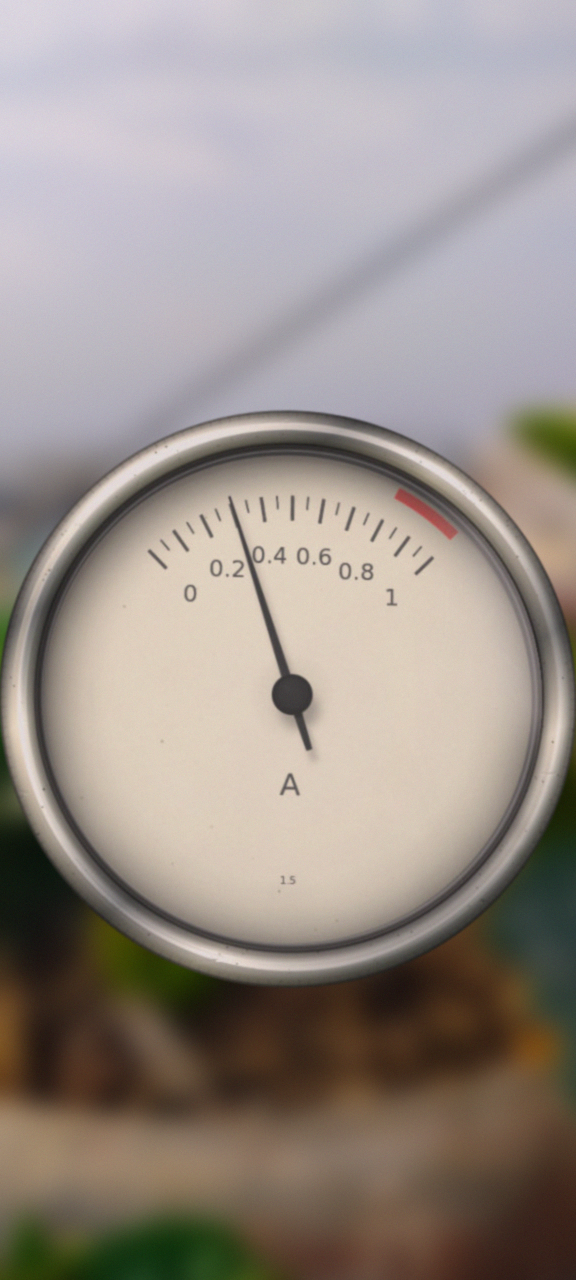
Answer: 0.3 A
